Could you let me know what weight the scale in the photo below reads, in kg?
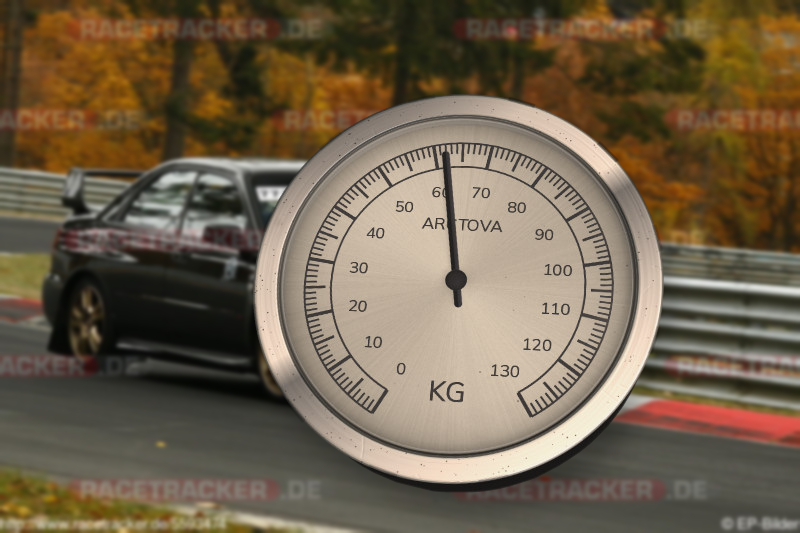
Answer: 62 kg
